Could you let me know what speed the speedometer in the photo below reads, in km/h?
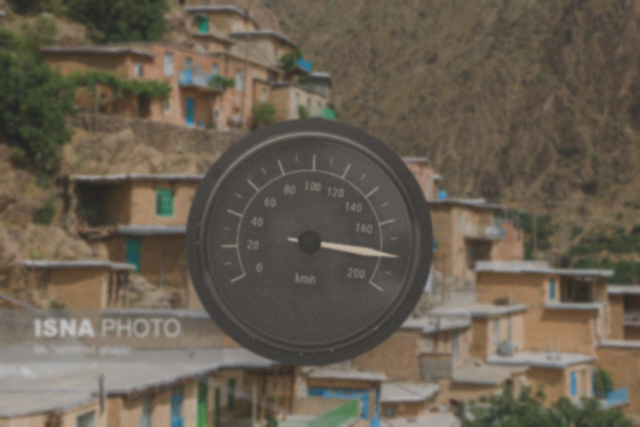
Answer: 180 km/h
